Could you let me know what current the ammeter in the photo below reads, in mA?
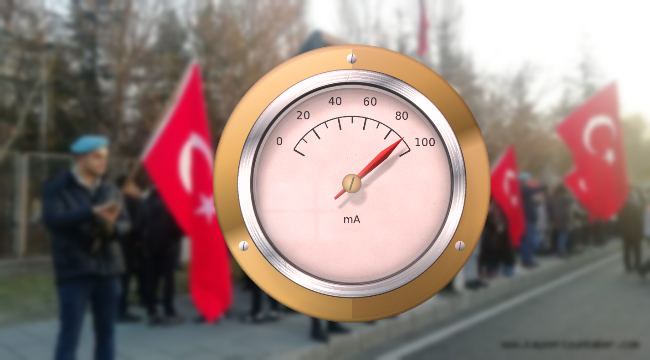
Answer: 90 mA
